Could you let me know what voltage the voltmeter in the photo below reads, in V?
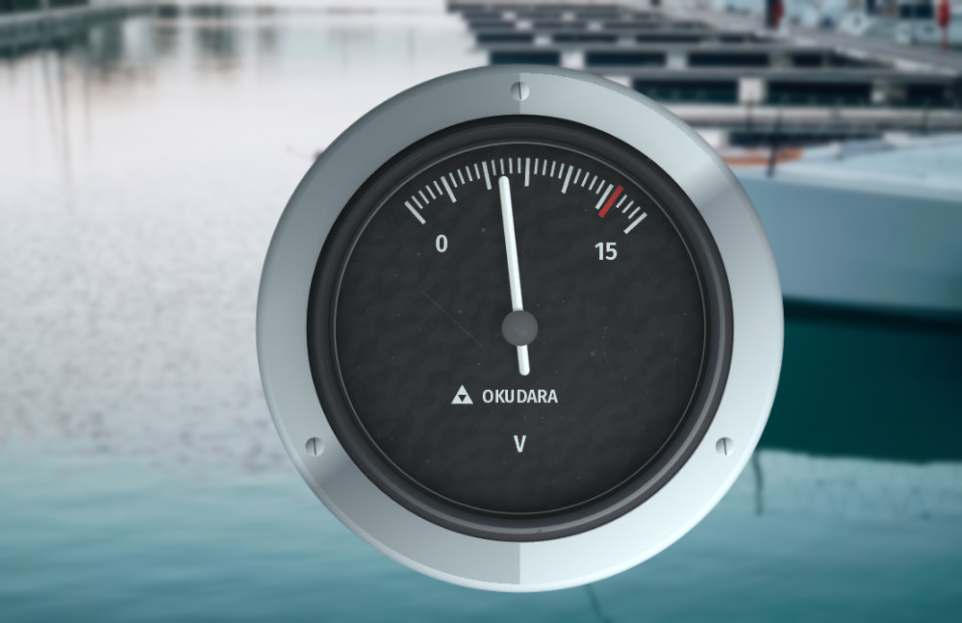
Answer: 6 V
